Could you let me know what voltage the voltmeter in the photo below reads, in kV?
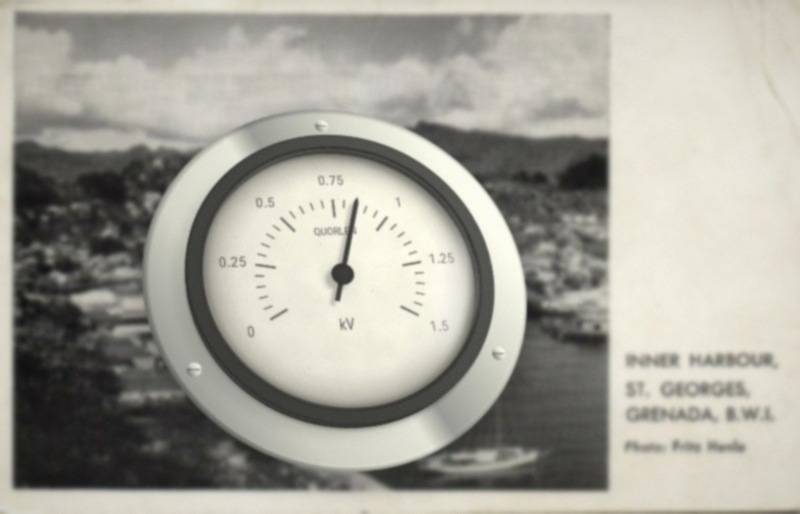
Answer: 0.85 kV
